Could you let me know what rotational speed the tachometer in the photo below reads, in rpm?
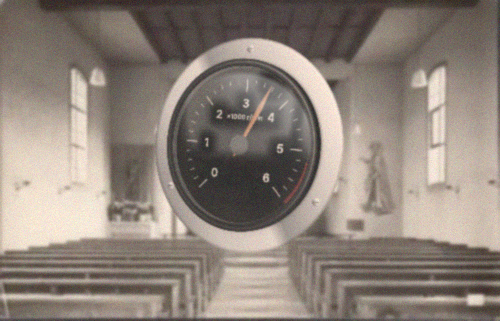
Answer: 3600 rpm
